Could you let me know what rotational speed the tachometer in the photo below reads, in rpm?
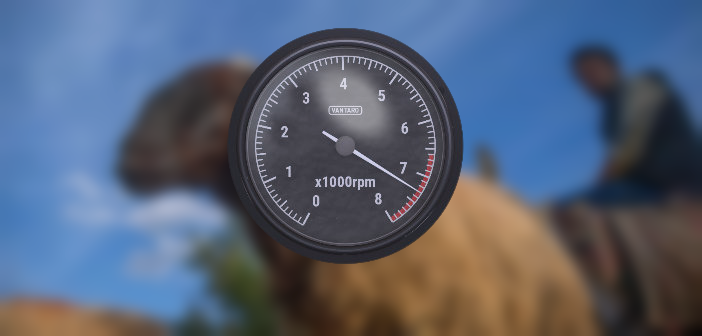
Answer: 7300 rpm
